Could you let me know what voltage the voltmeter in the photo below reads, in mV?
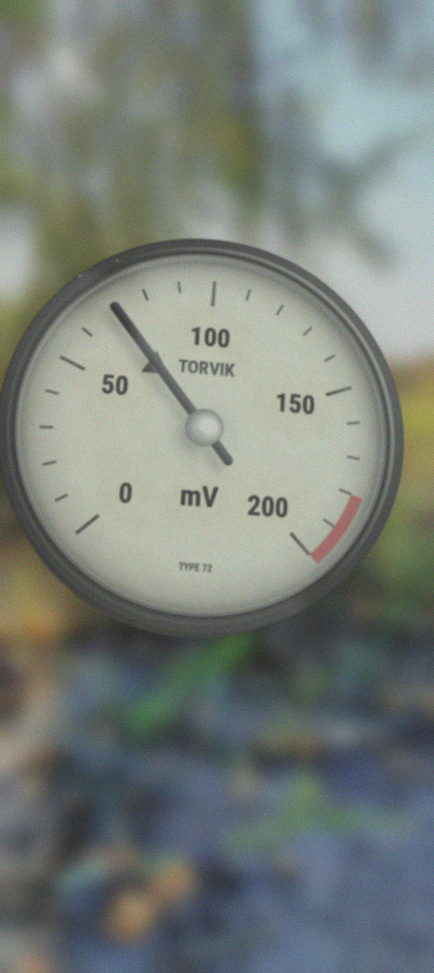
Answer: 70 mV
